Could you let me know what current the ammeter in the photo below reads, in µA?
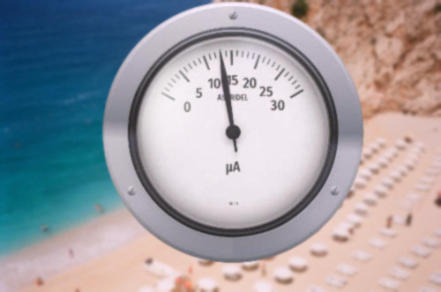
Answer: 13 µA
